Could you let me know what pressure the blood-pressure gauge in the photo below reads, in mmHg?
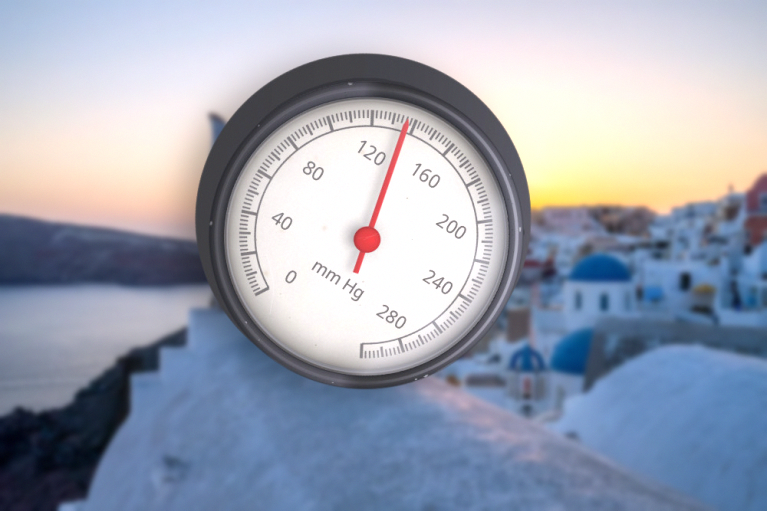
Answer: 136 mmHg
